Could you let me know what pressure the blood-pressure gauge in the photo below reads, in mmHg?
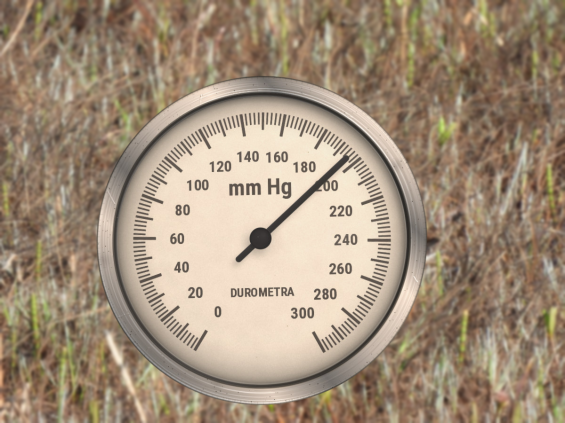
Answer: 196 mmHg
